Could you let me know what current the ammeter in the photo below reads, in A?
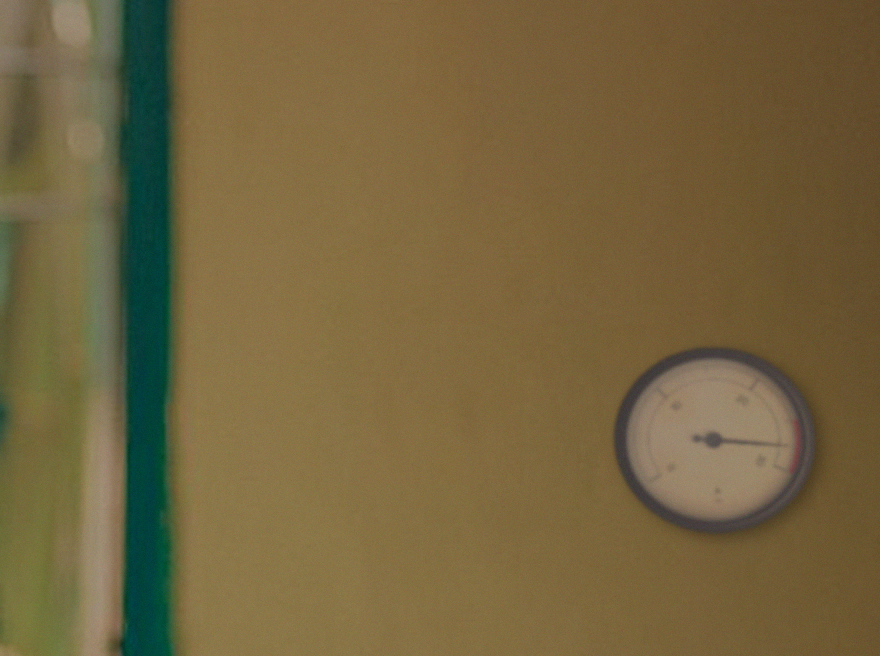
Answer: 27.5 A
